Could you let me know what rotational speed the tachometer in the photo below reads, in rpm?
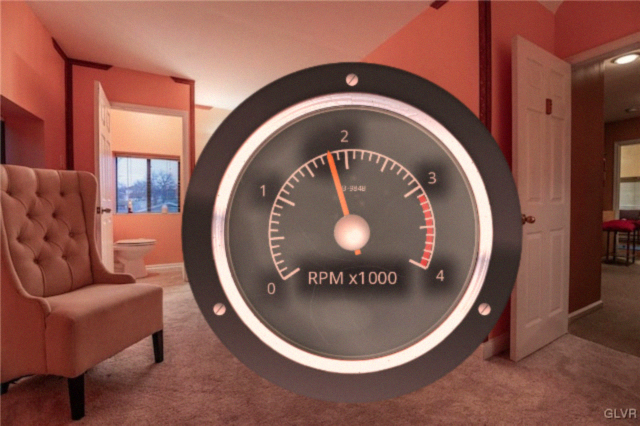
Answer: 1800 rpm
